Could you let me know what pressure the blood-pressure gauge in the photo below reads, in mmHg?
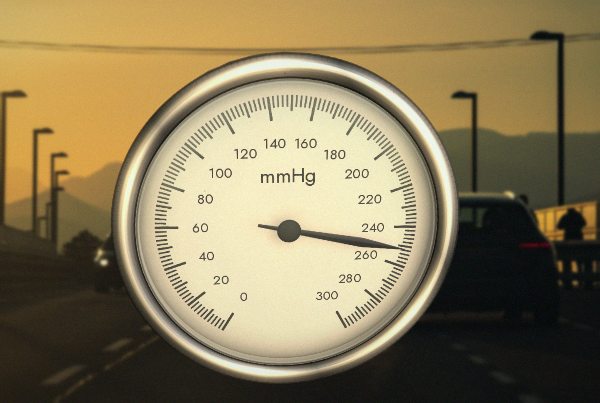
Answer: 250 mmHg
